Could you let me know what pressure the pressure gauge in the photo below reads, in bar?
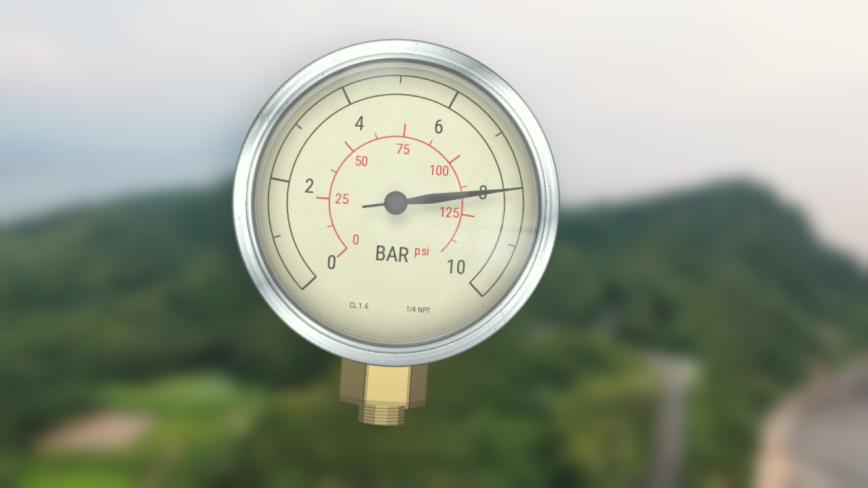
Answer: 8 bar
